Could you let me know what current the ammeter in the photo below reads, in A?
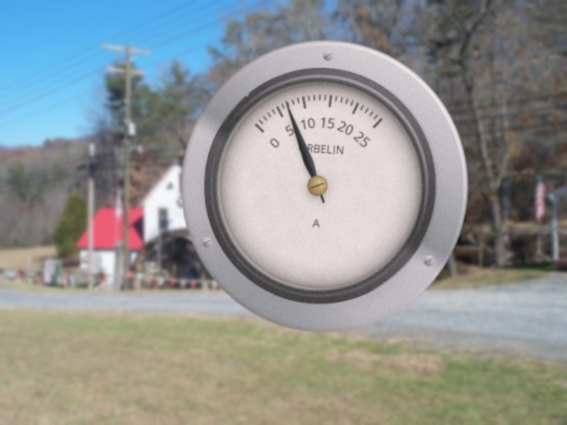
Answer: 7 A
